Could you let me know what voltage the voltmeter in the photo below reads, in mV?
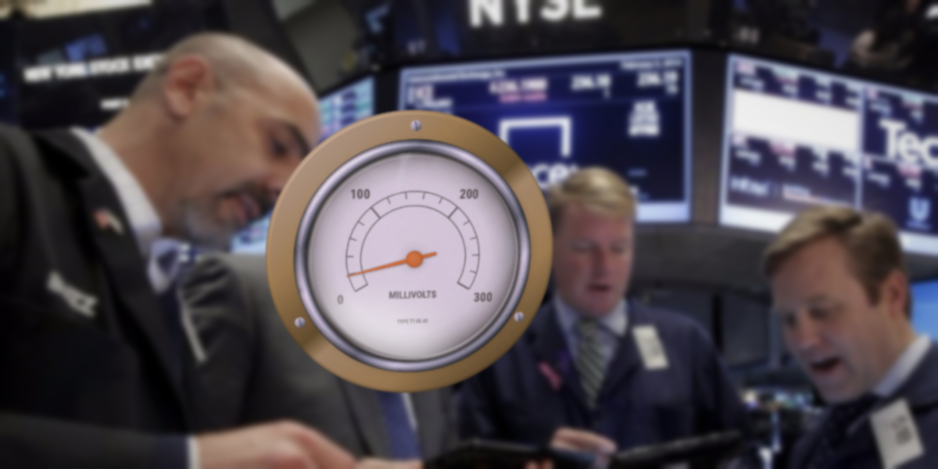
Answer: 20 mV
